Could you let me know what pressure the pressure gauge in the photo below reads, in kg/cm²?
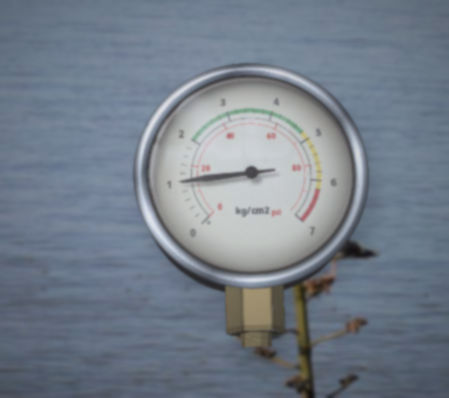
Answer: 1 kg/cm²
